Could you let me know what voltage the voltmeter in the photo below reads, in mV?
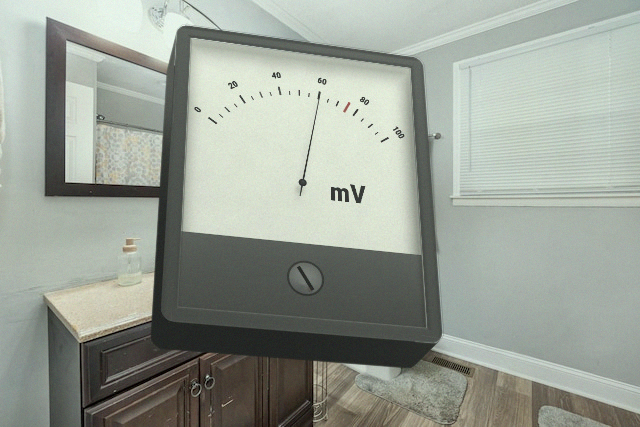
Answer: 60 mV
